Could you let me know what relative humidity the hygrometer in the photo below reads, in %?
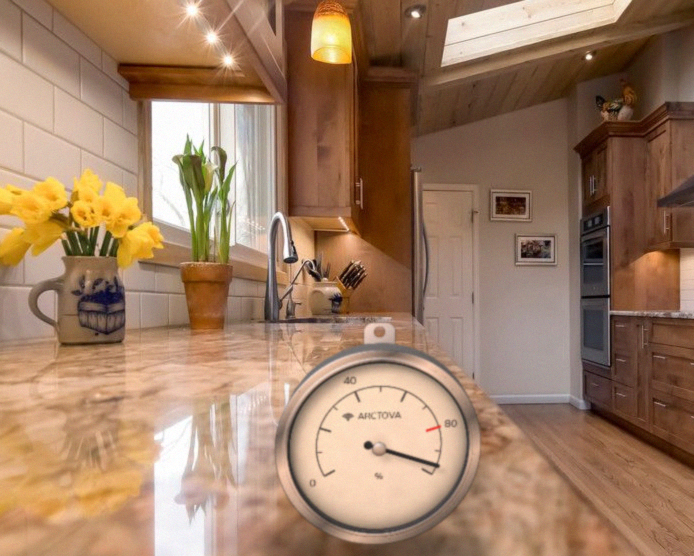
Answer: 95 %
